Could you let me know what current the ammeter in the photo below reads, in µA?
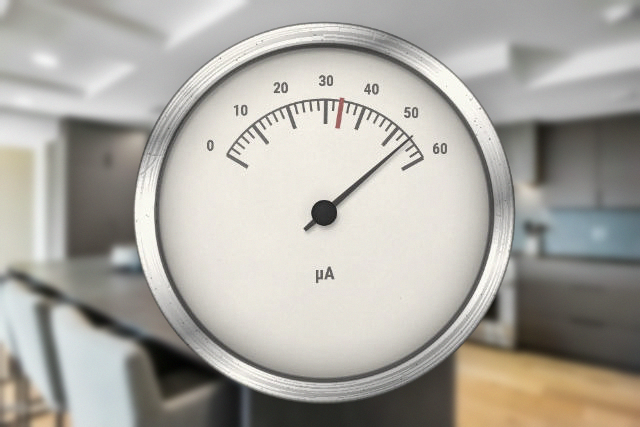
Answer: 54 µA
